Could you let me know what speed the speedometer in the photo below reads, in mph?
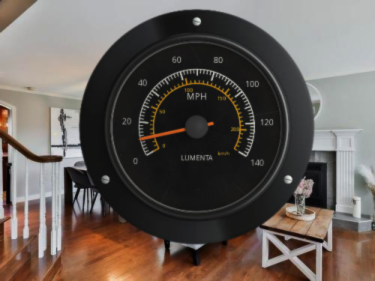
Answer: 10 mph
